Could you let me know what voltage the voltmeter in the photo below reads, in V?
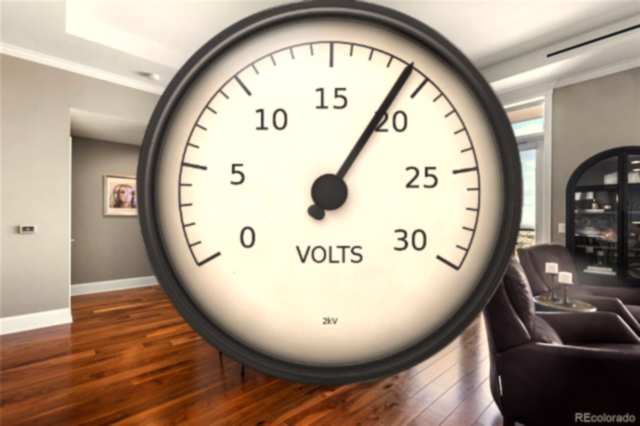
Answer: 19 V
